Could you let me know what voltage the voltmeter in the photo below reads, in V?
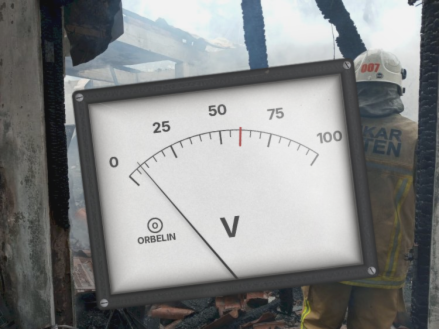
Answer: 7.5 V
